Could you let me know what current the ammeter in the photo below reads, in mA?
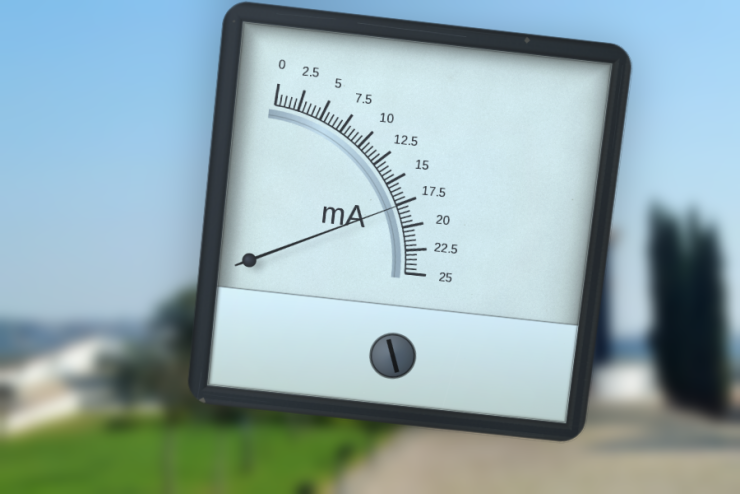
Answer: 17.5 mA
